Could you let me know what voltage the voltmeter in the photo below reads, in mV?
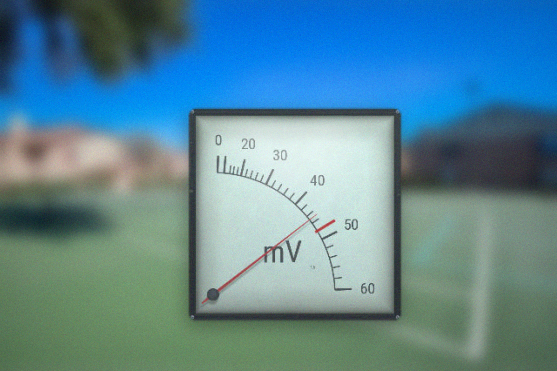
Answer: 45 mV
